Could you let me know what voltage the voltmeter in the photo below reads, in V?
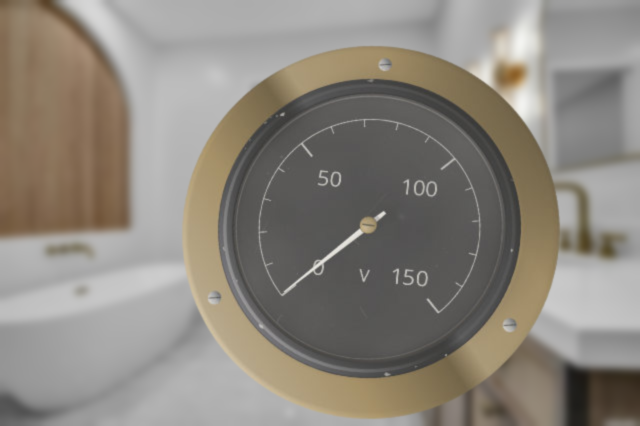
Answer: 0 V
